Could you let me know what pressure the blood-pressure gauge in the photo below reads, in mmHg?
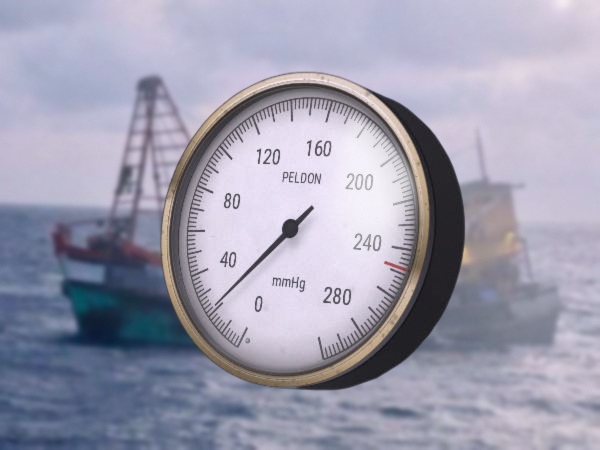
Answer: 20 mmHg
